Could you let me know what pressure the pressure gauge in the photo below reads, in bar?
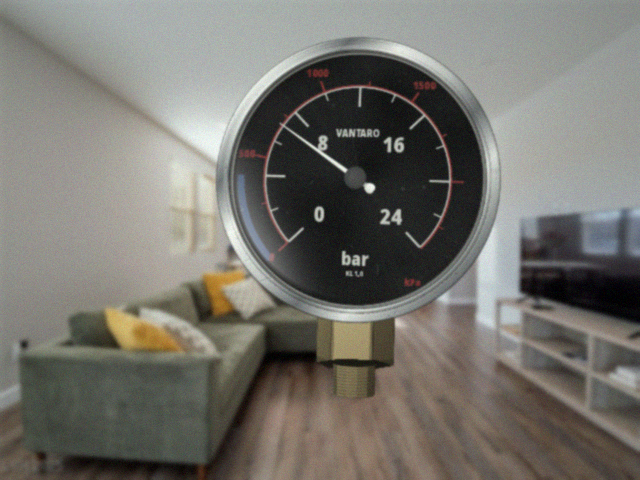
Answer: 7 bar
